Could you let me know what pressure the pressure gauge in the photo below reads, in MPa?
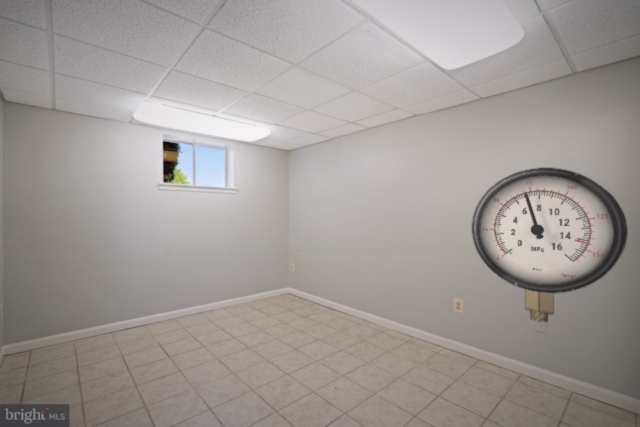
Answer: 7 MPa
